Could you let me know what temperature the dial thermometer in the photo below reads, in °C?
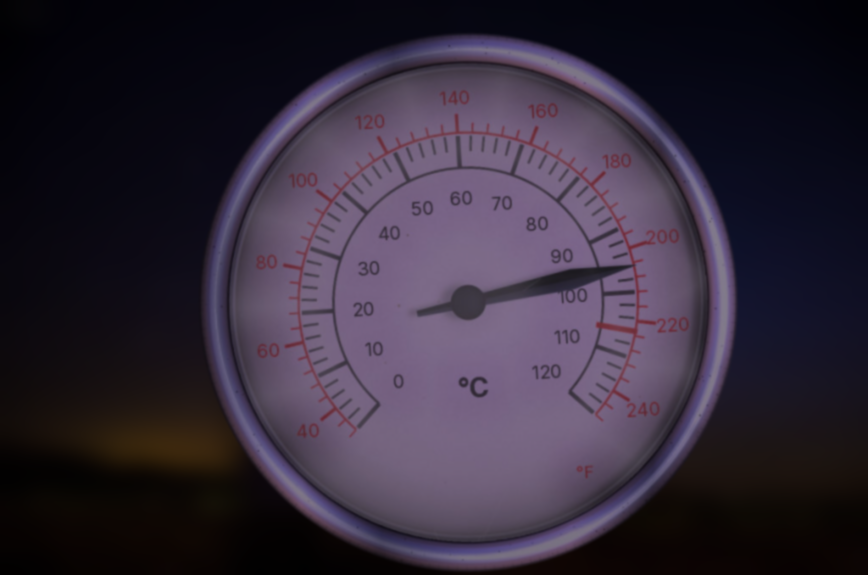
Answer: 96 °C
